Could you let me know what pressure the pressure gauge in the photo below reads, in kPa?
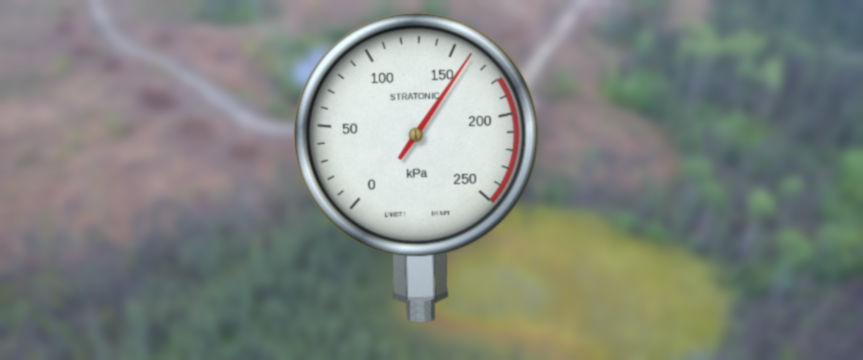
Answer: 160 kPa
